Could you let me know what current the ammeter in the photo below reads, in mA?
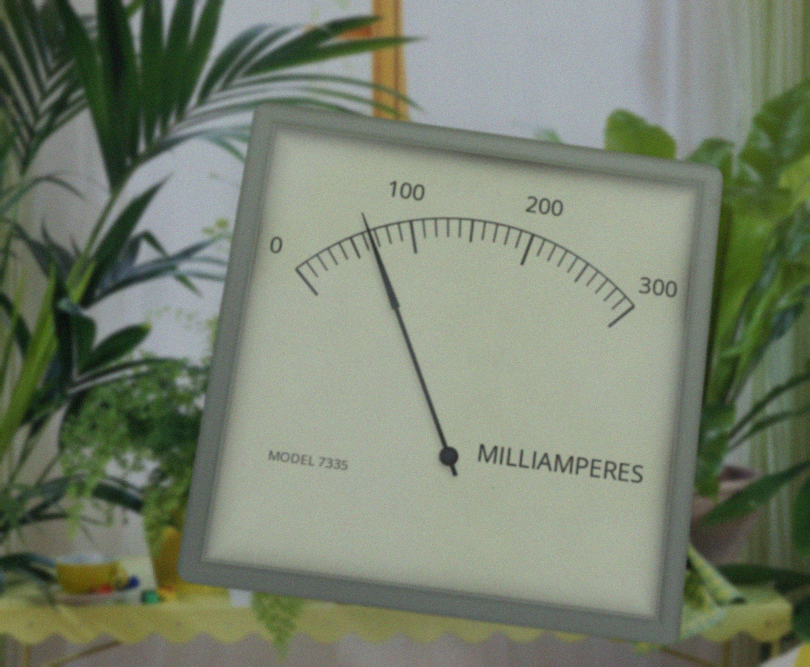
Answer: 65 mA
